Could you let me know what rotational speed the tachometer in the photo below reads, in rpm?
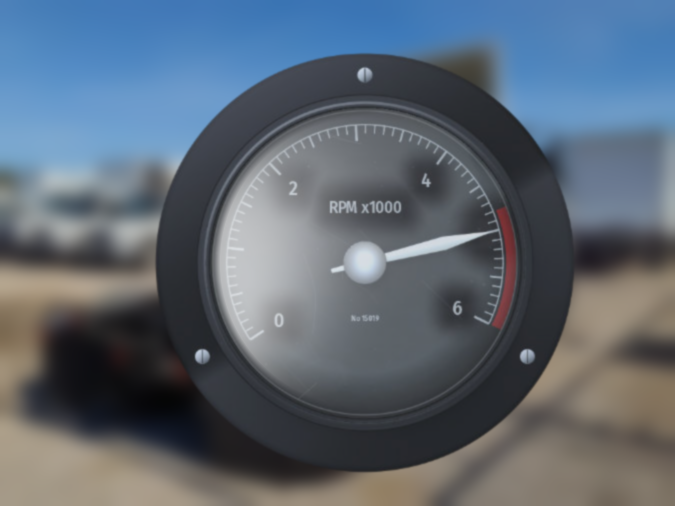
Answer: 5000 rpm
